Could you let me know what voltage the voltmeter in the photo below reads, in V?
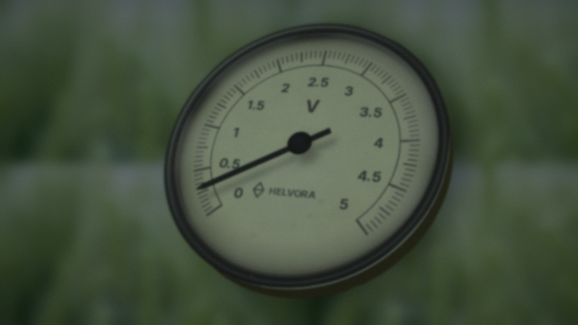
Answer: 0.25 V
